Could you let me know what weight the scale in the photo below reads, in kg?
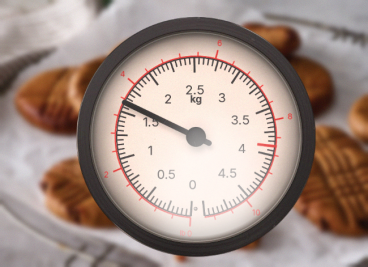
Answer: 1.6 kg
